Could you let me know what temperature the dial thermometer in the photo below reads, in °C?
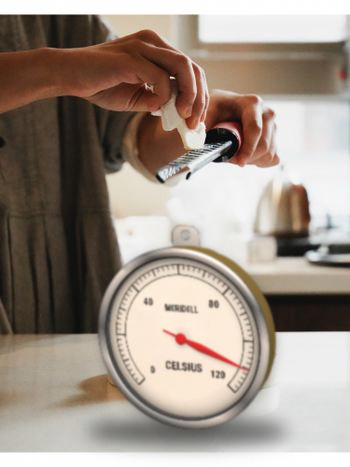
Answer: 110 °C
